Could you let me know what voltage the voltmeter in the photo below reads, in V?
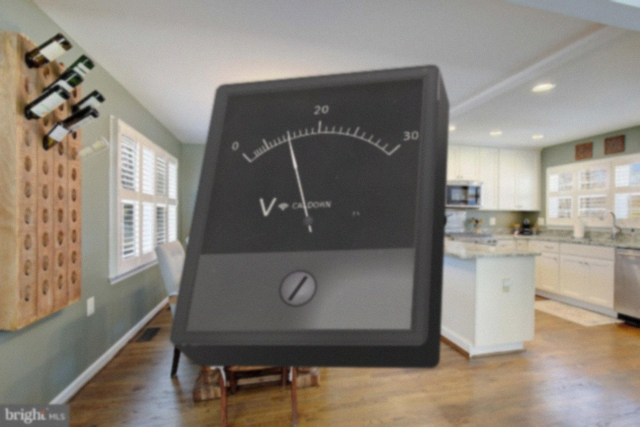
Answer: 15 V
